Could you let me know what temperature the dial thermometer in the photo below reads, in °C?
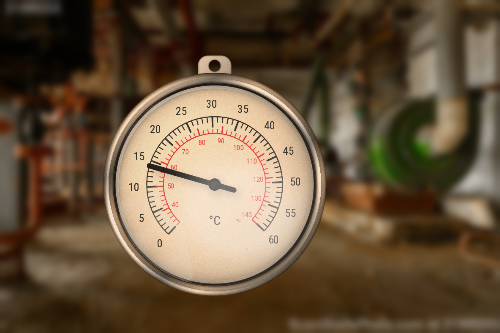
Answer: 14 °C
